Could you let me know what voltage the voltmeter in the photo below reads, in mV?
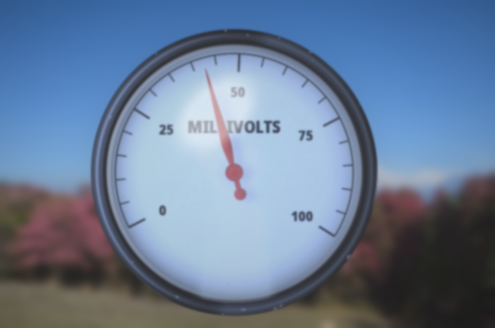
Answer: 42.5 mV
